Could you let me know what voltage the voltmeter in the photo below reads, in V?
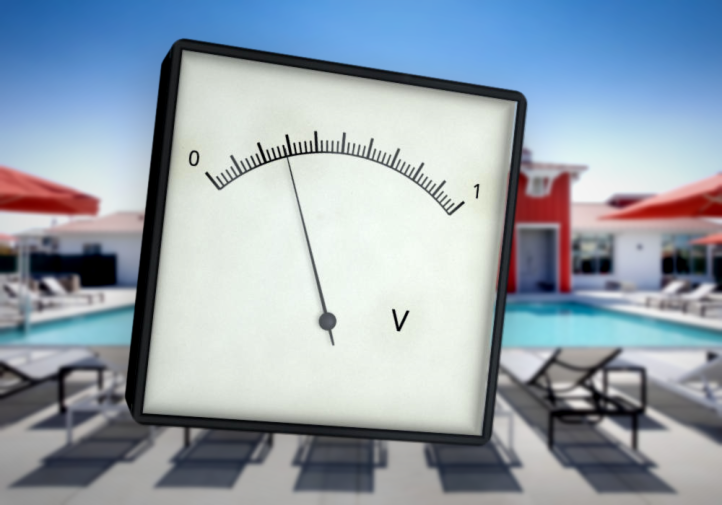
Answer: 0.28 V
